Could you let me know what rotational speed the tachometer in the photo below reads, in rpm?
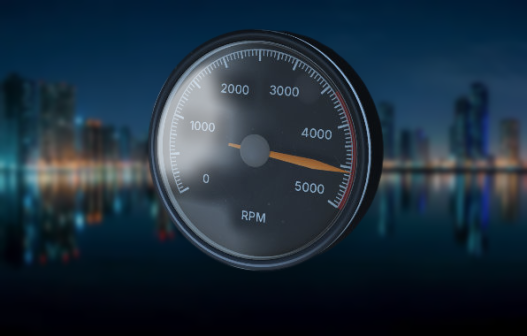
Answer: 4550 rpm
